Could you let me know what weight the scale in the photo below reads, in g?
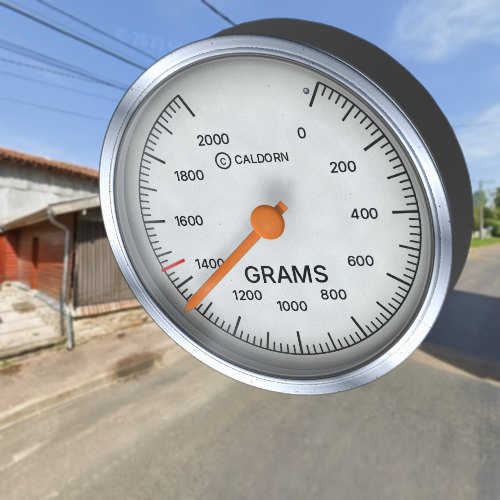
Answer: 1340 g
